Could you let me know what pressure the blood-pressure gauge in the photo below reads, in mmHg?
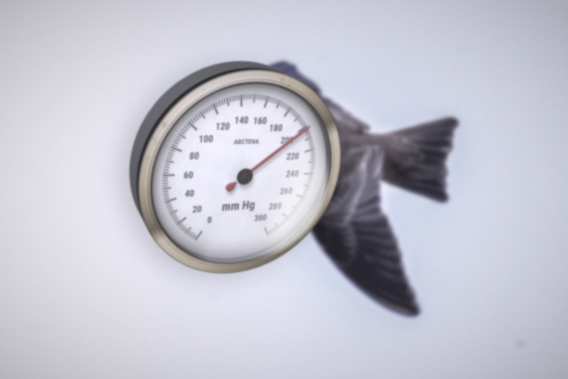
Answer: 200 mmHg
